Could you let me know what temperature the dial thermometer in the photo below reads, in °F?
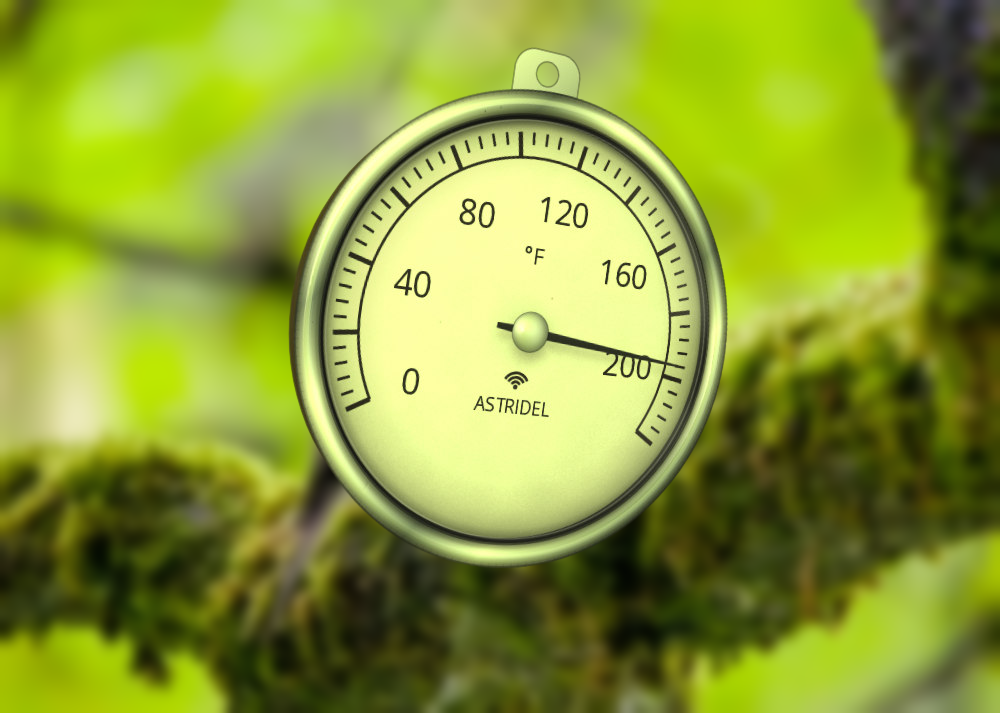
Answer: 196 °F
